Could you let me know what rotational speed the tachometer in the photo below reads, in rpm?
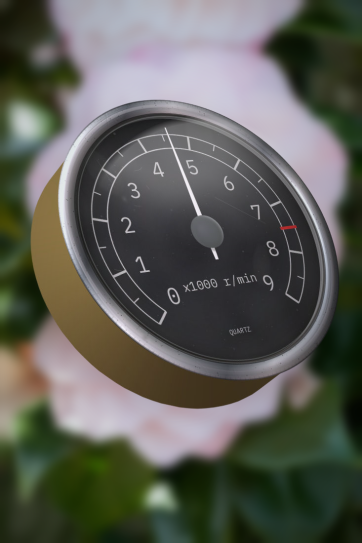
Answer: 4500 rpm
